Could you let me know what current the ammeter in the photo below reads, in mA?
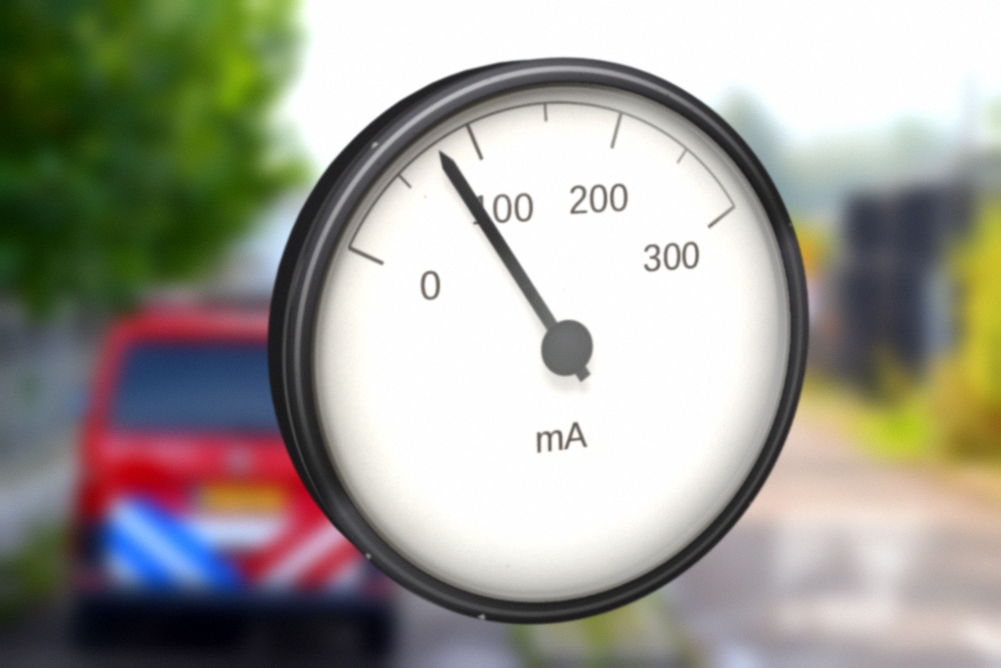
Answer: 75 mA
